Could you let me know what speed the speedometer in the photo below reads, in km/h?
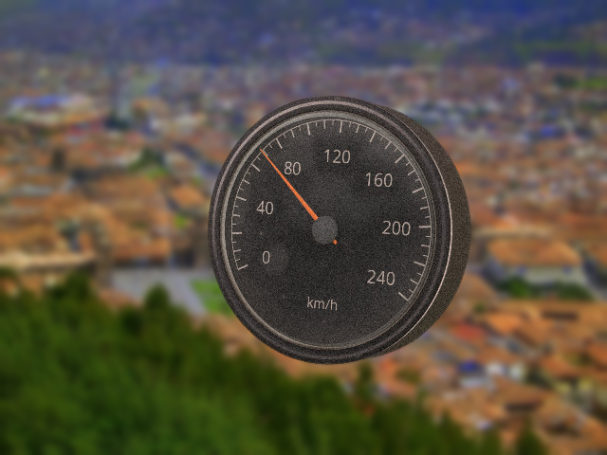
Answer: 70 km/h
